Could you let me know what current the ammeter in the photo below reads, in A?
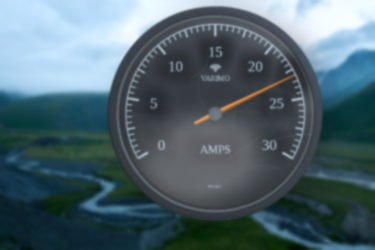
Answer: 23 A
